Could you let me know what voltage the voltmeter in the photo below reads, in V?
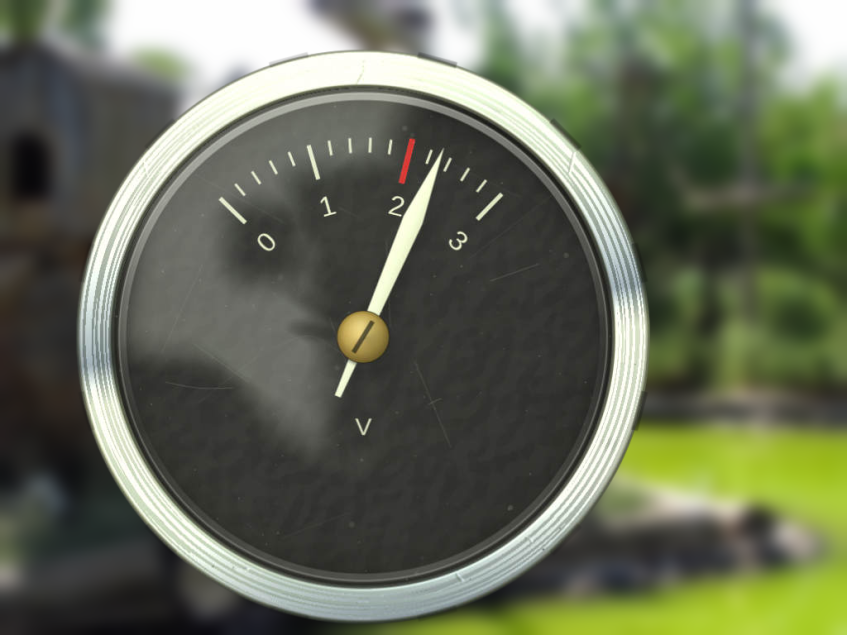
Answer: 2.3 V
